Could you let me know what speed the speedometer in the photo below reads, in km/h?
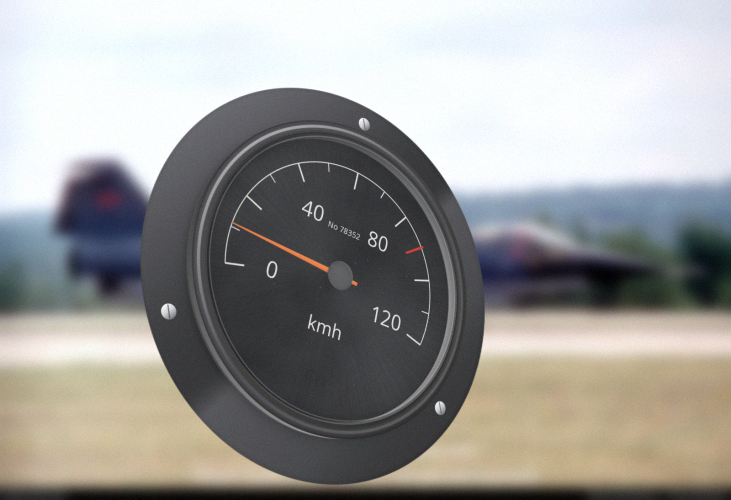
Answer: 10 km/h
